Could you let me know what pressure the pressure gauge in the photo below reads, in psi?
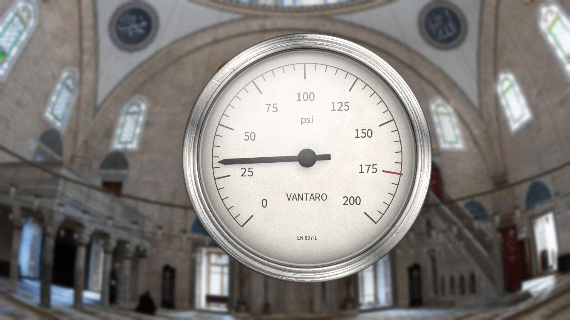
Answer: 32.5 psi
